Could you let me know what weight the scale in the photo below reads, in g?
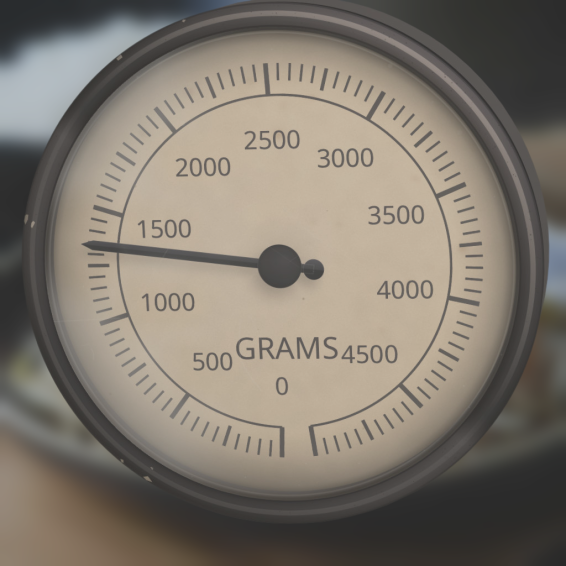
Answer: 1350 g
